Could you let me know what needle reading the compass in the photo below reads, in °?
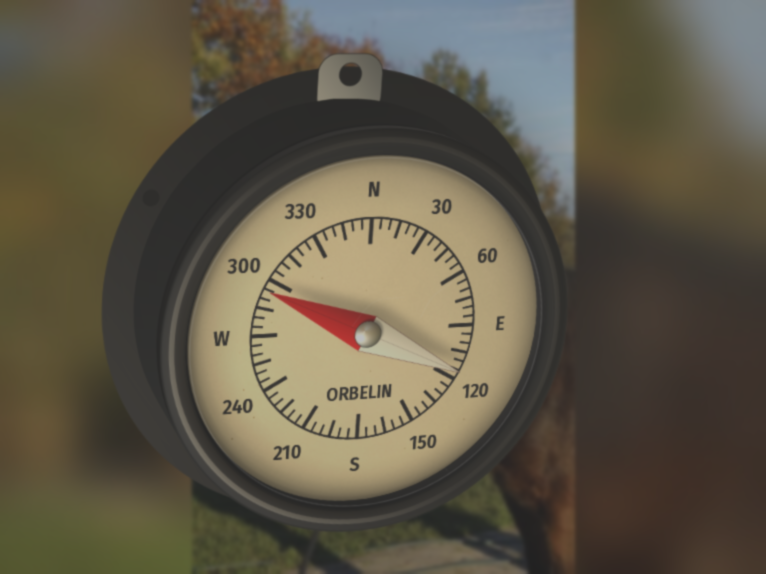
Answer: 295 °
